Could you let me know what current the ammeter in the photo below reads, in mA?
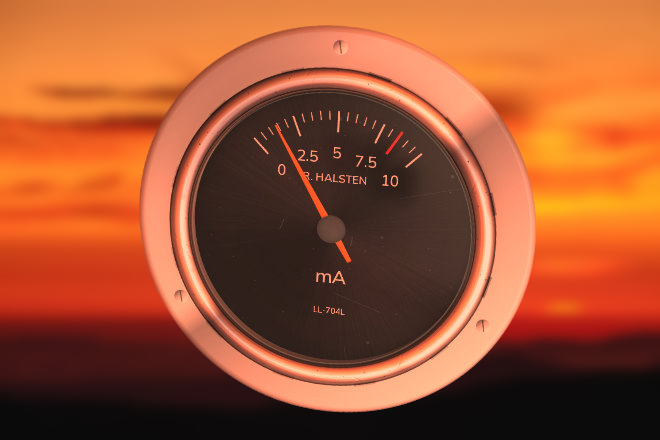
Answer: 1.5 mA
